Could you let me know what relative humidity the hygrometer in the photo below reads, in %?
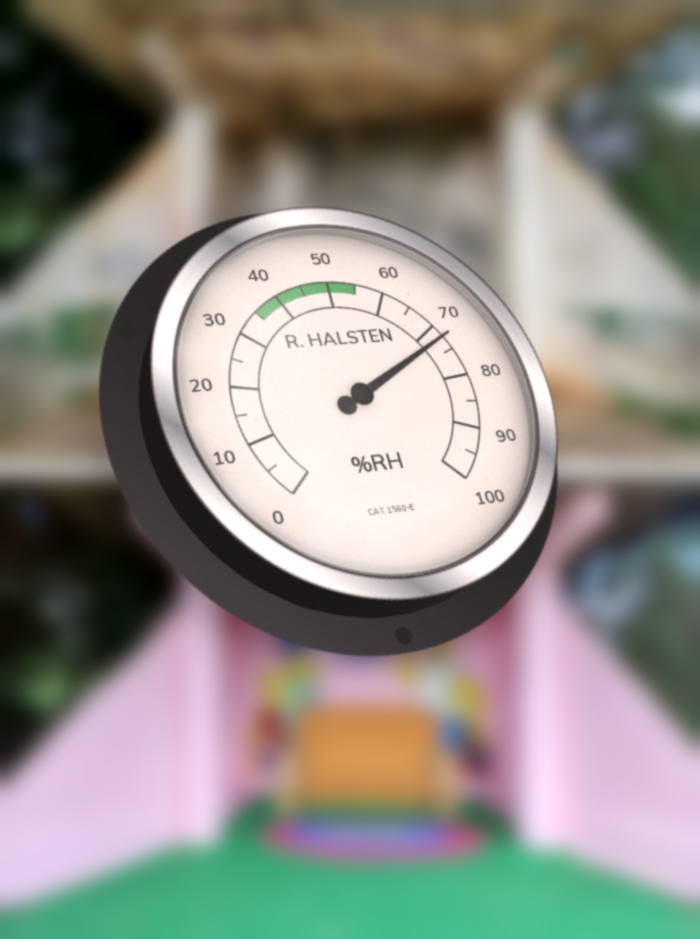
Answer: 72.5 %
